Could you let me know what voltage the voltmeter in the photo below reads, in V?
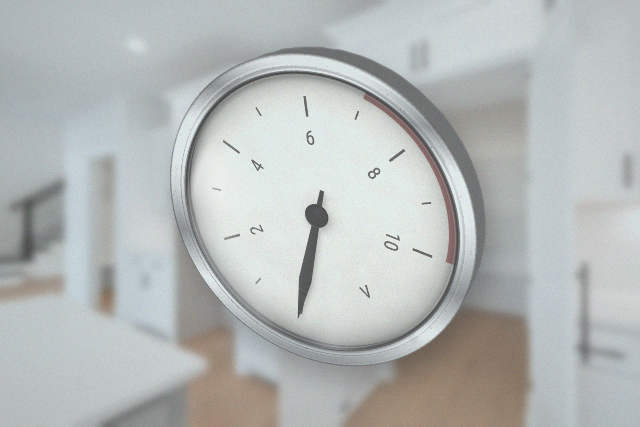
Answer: 0 V
